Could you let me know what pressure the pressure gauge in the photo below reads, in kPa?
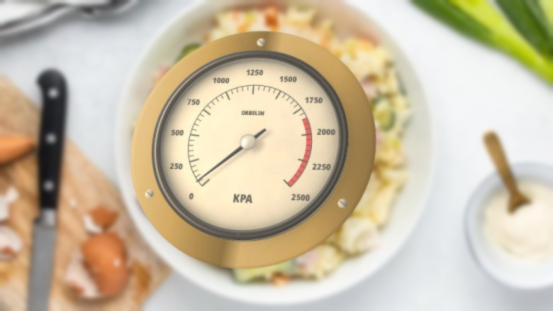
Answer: 50 kPa
